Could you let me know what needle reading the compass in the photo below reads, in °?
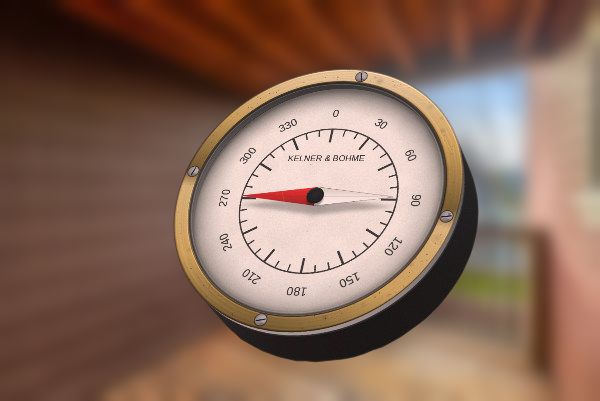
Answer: 270 °
